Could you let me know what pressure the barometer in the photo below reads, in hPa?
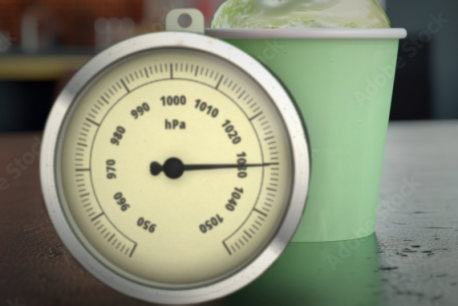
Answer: 1030 hPa
